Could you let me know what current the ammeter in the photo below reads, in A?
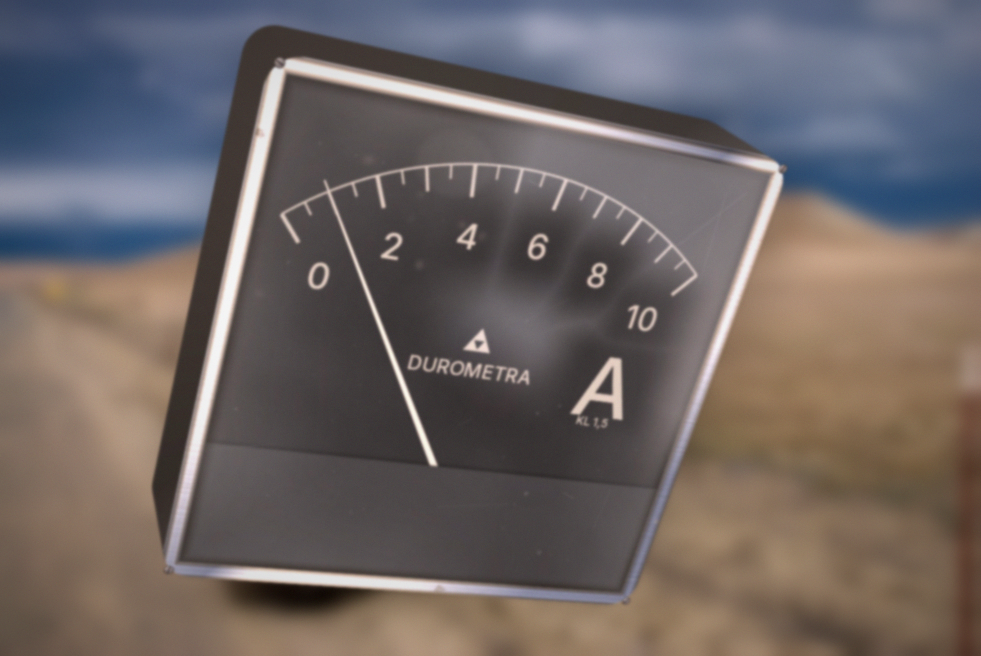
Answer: 1 A
